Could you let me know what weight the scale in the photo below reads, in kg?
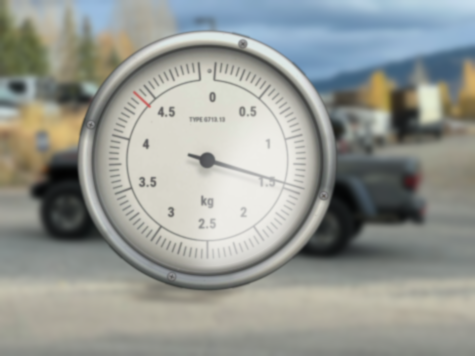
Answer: 1.45 kg
